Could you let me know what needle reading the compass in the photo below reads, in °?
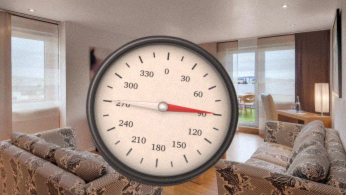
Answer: 90 °
